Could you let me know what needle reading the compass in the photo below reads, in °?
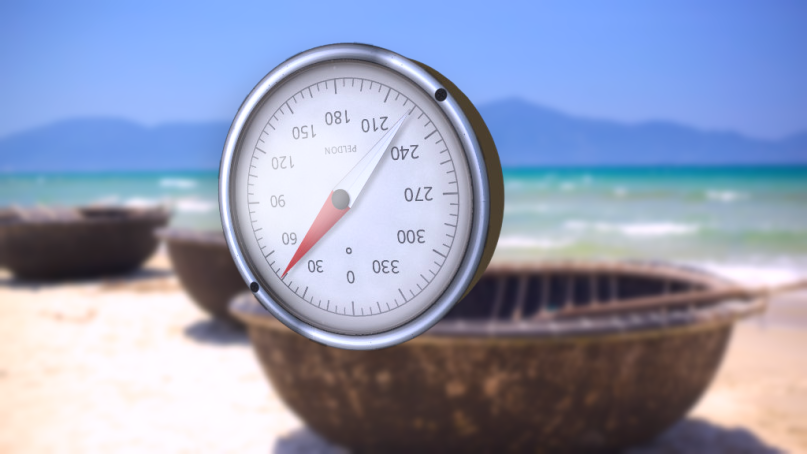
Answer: 45 °
